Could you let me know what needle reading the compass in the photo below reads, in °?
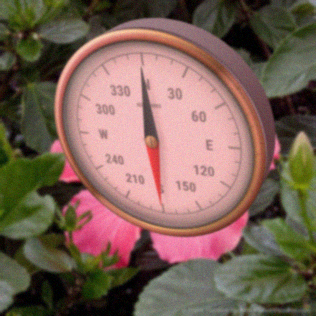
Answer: 180 °
